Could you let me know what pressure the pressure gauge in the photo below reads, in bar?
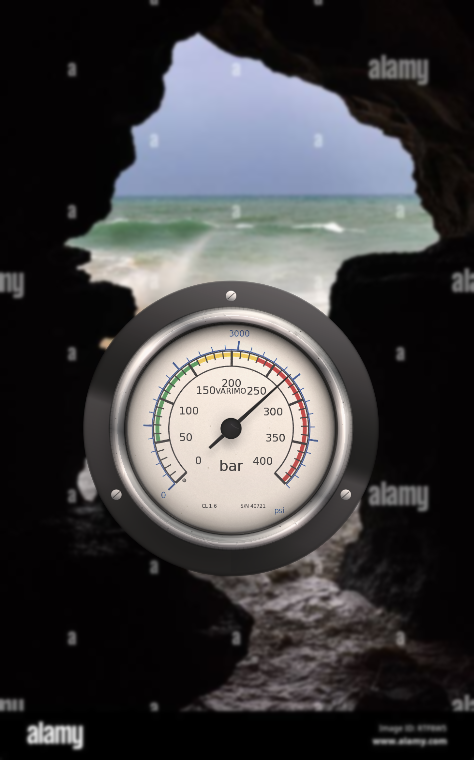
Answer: 270 bar
